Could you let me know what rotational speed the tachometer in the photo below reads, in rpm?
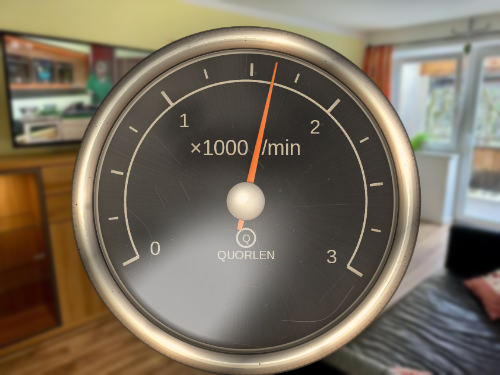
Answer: 1625 rpm
